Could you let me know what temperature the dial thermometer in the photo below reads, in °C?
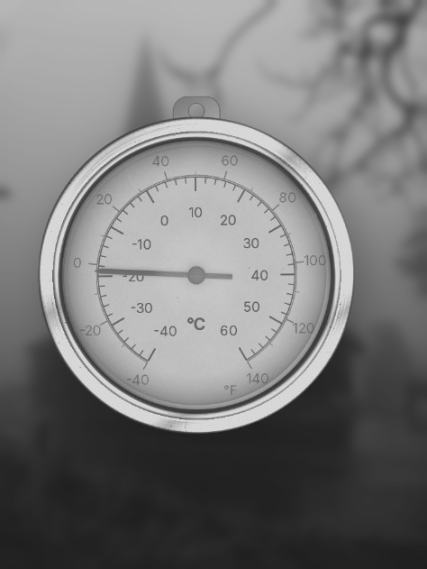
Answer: -19 °C
